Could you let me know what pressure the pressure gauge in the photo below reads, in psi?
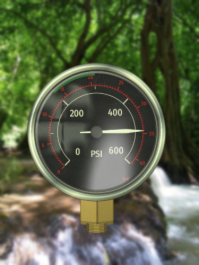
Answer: 500 psi
